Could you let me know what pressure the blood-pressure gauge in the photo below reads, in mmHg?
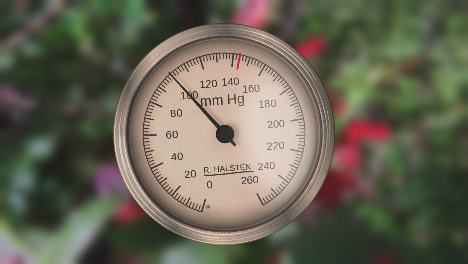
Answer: 100 mmHg
